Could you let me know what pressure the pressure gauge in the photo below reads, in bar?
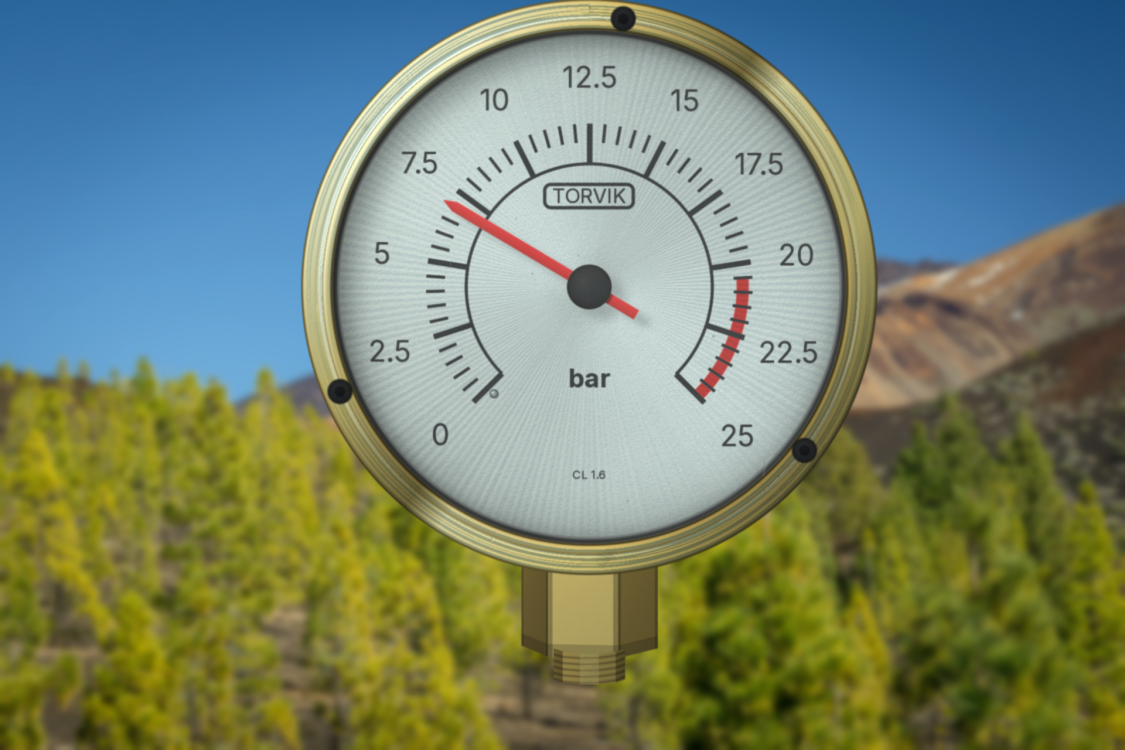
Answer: 7 bar
